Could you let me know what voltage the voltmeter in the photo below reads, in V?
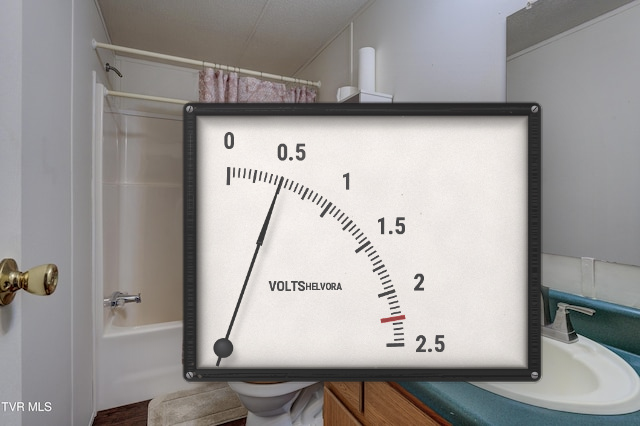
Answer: 0.5 V
